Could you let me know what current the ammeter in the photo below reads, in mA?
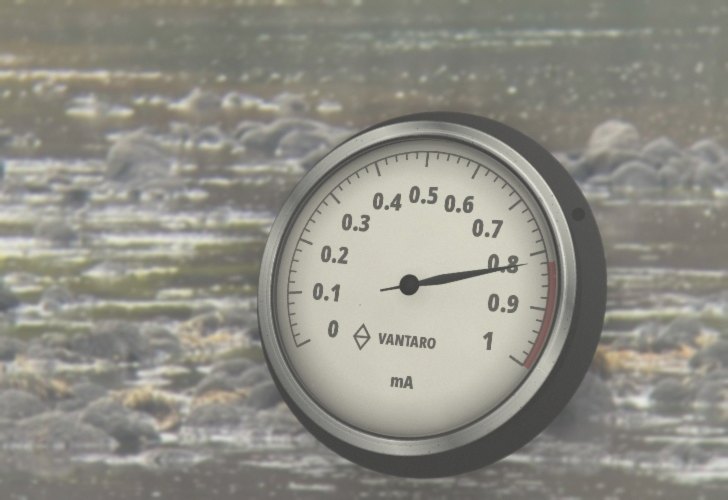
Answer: 0.82 mA
